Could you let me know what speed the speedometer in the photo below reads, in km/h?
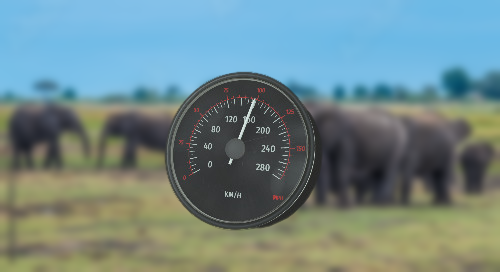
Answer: 160 km/h
